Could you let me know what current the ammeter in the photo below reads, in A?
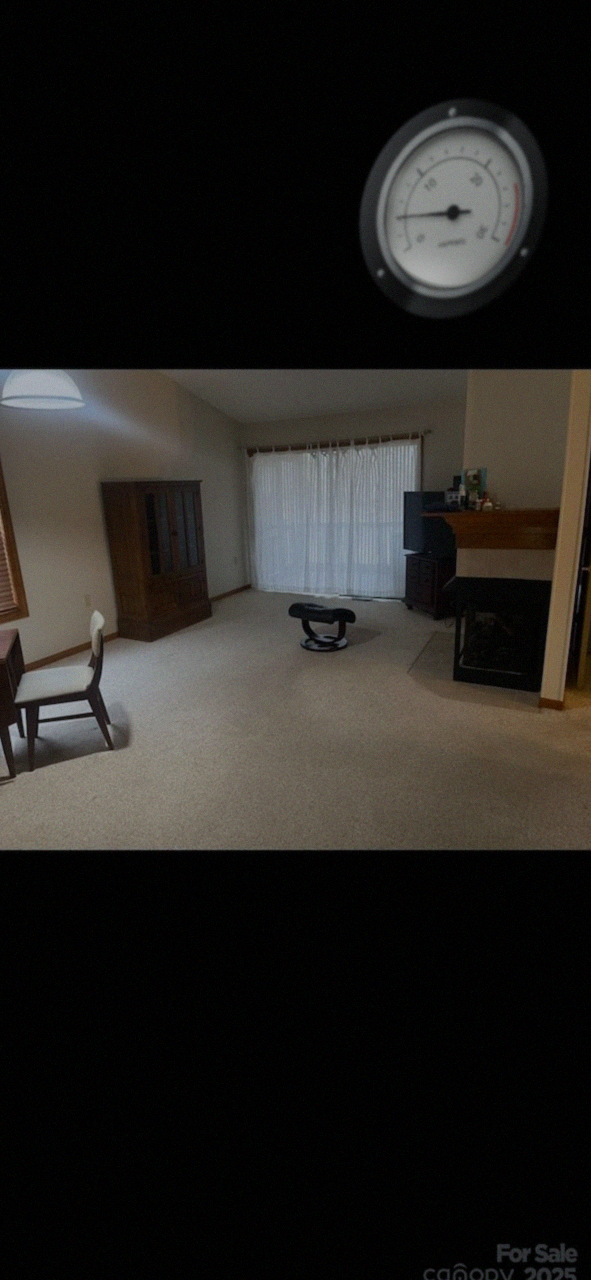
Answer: 4 A
